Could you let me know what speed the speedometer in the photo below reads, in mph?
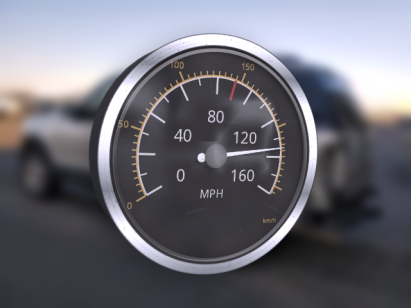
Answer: 135 mph
